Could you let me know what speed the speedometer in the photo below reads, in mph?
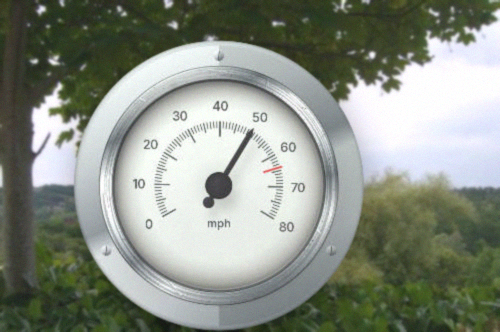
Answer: 50 mph
